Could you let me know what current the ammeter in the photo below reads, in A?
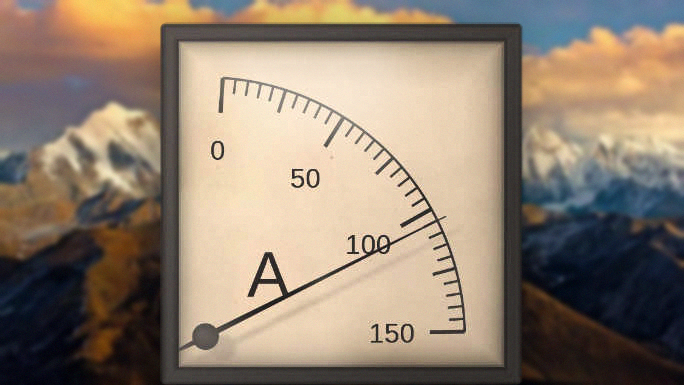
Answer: 105 A
